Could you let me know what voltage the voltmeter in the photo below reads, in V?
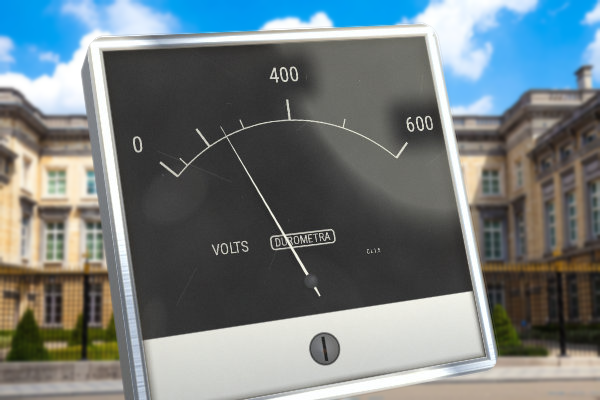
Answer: 250 V
